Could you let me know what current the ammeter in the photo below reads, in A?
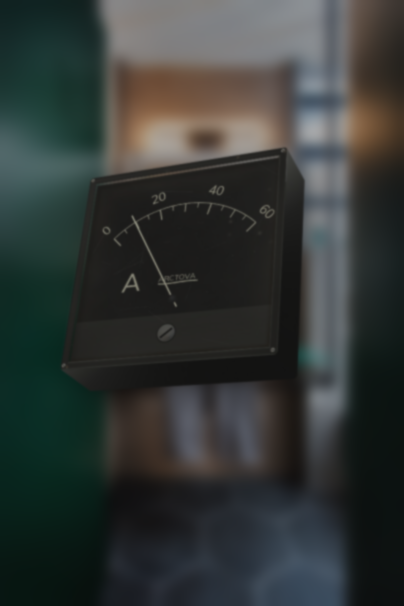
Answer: 10 A
